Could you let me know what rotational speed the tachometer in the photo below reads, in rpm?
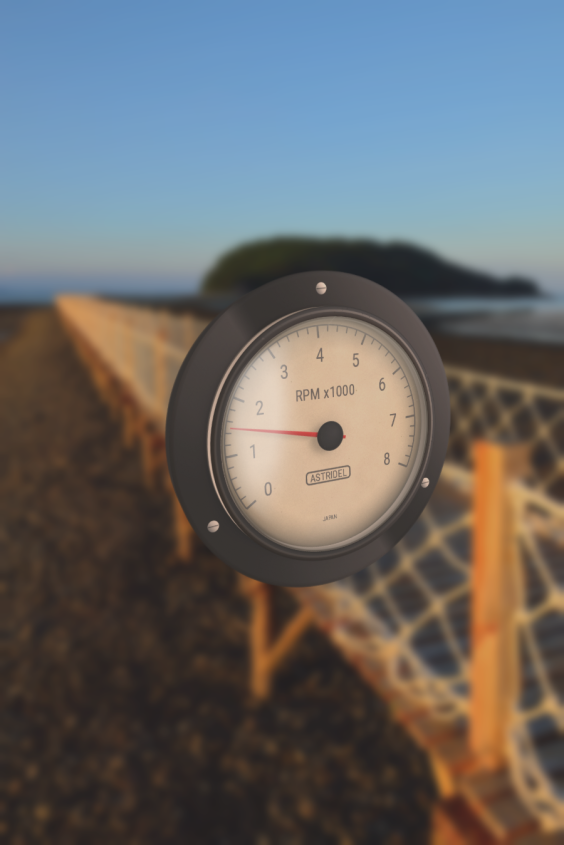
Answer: 1500 rpm
